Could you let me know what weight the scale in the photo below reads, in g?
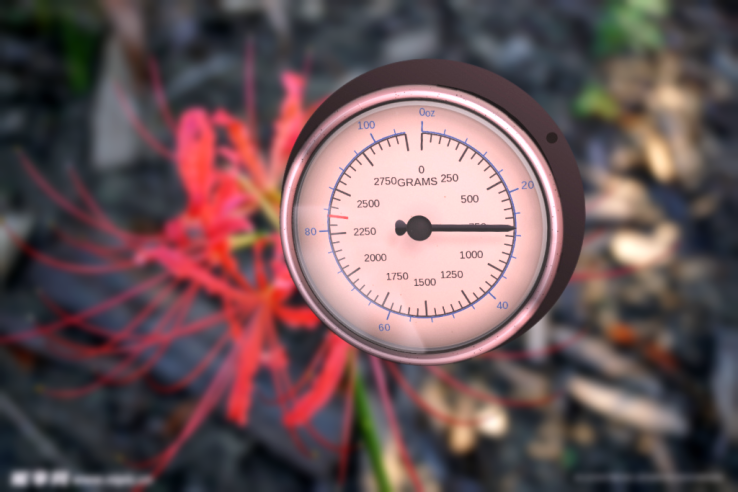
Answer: 750 g
